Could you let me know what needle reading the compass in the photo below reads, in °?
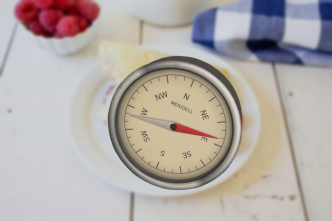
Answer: 80 °
